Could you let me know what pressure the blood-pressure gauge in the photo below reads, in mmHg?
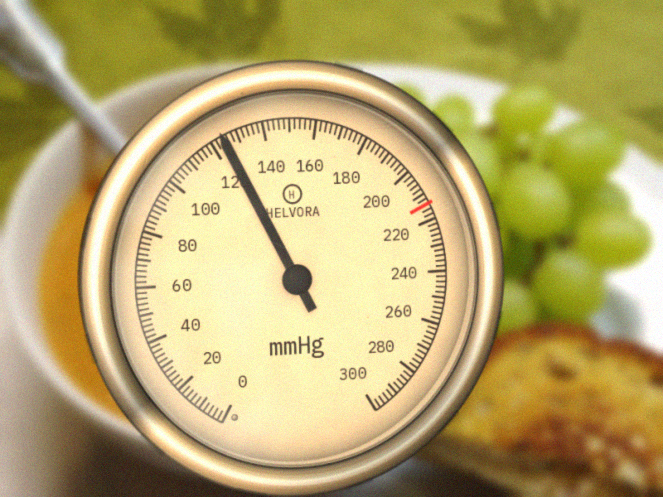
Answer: 124 mmHg
